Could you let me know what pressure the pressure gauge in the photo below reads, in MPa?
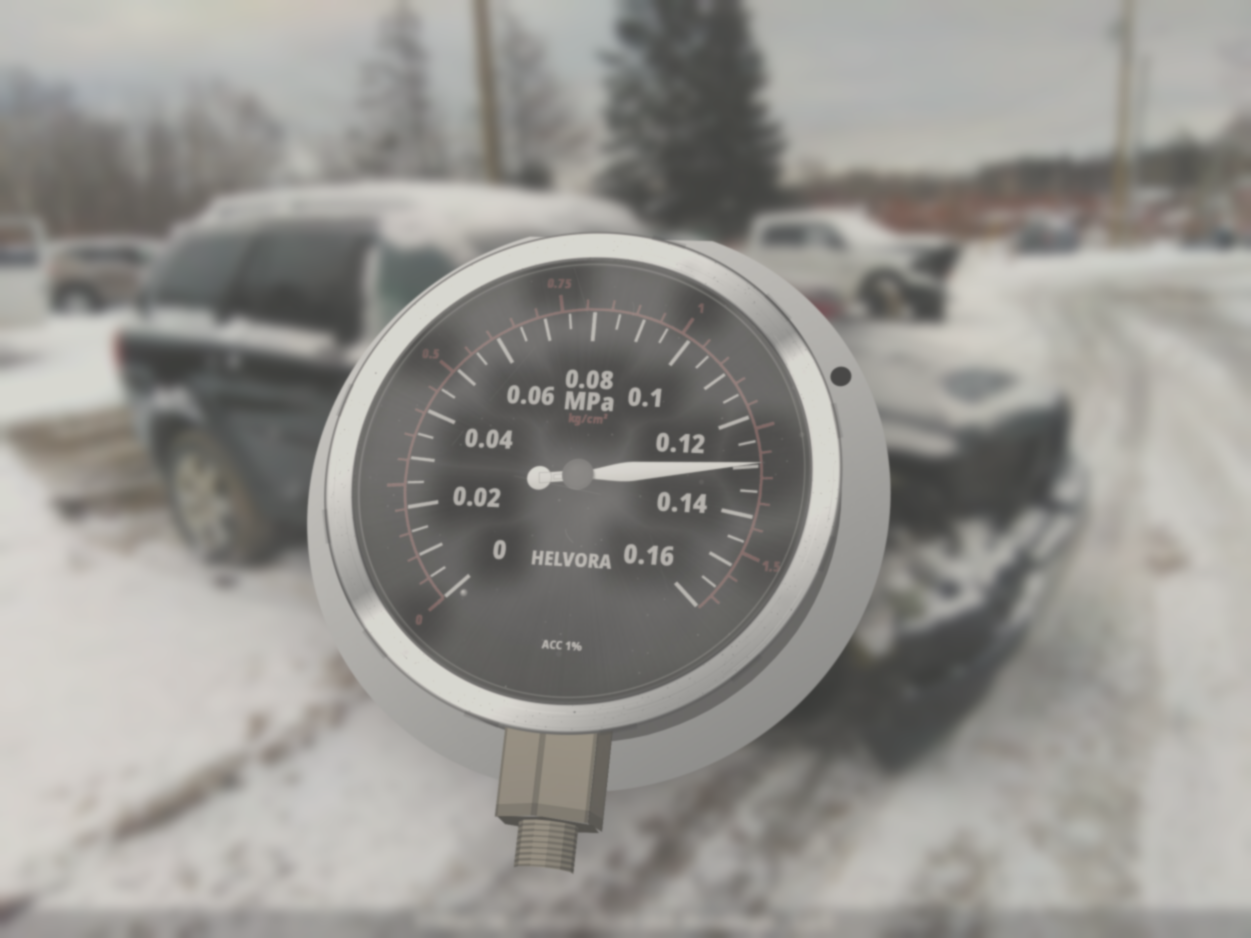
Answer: 0.13 MPa
